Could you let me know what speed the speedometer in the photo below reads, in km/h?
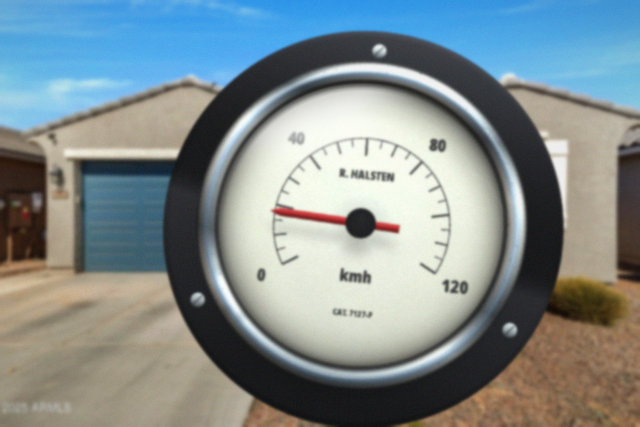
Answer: 17.5 km/h
